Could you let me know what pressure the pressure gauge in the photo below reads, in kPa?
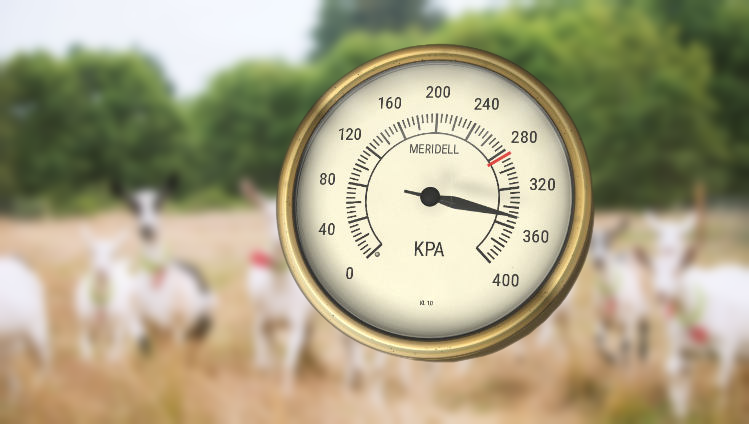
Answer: 350 kPa
